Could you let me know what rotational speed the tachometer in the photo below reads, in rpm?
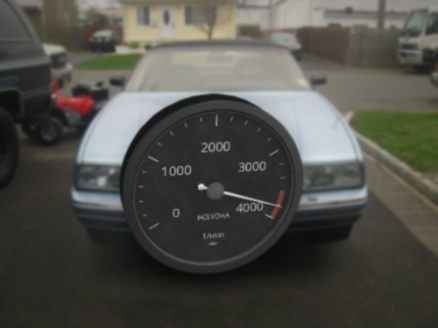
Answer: 3800 rpm
